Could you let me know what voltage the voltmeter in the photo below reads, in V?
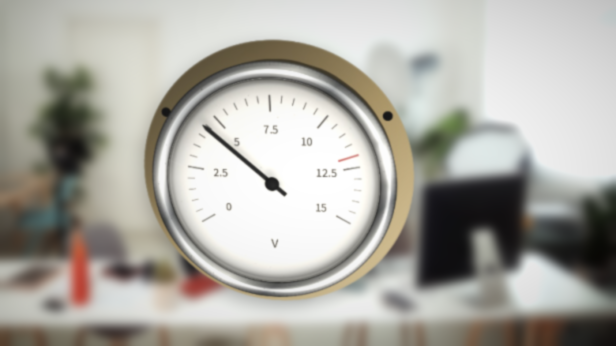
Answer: 4.5 V
